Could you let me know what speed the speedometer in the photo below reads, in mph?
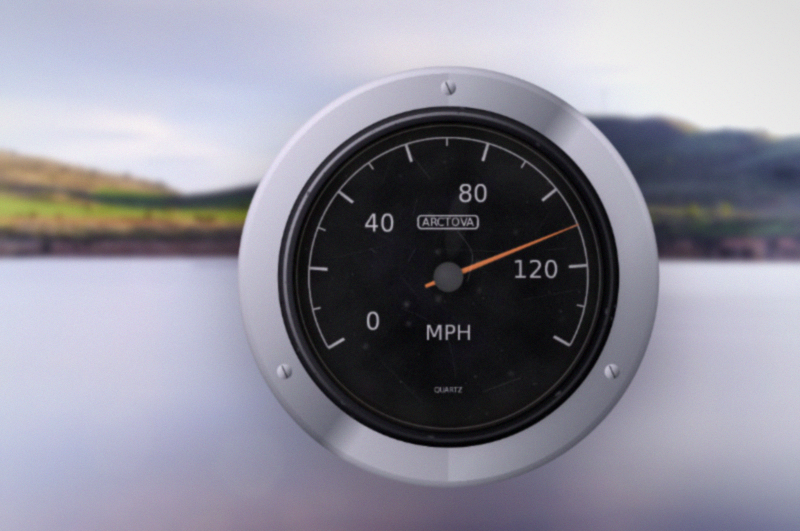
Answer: 110 mph
